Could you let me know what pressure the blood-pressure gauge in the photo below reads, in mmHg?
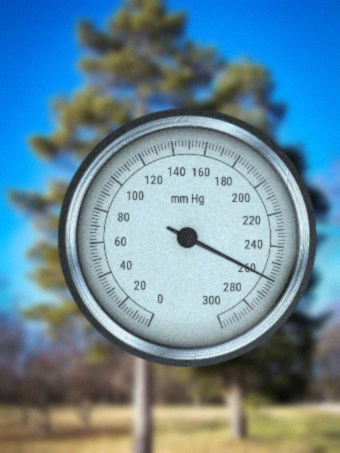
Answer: 260 mmHg
